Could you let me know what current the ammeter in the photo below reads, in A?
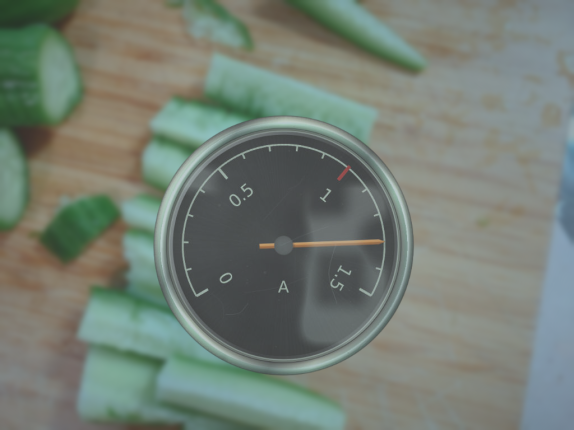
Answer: 1.3 A
